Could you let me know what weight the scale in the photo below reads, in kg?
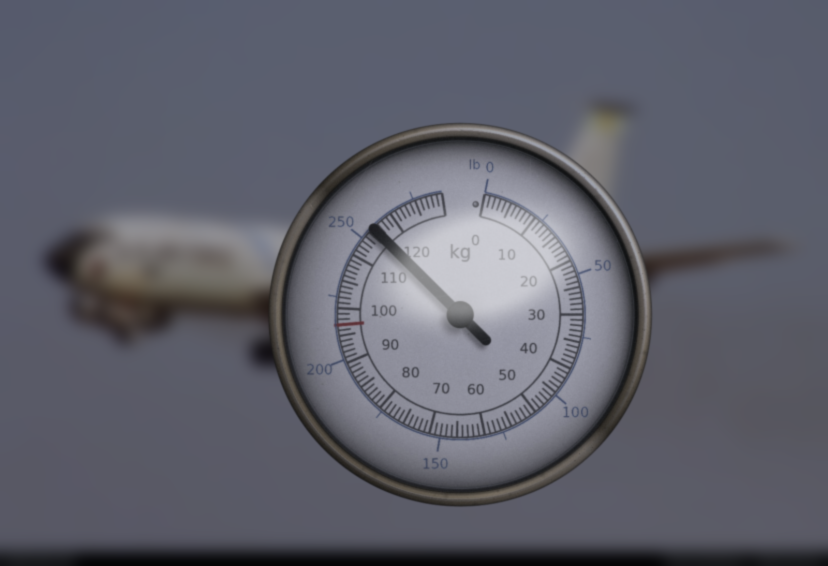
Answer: 116 kg
